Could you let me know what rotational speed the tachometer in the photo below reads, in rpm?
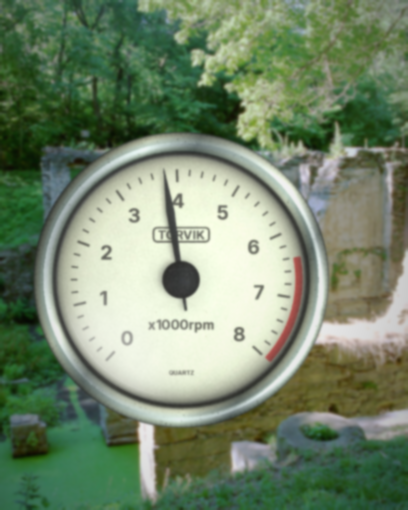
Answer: 3800 rpm
